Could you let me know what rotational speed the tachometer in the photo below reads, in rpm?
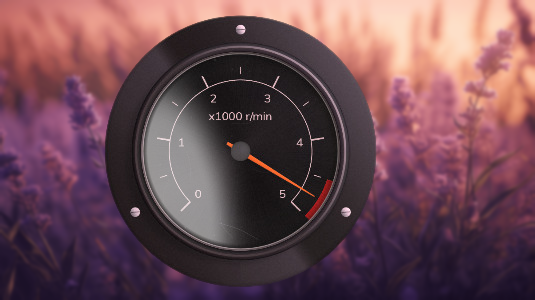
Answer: 4750 rpm
